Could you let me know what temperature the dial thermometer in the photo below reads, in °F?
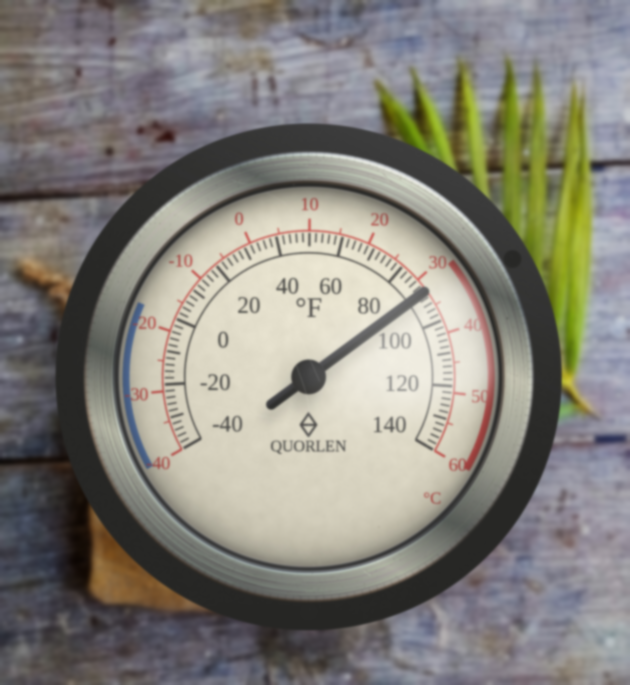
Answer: 90 °F
